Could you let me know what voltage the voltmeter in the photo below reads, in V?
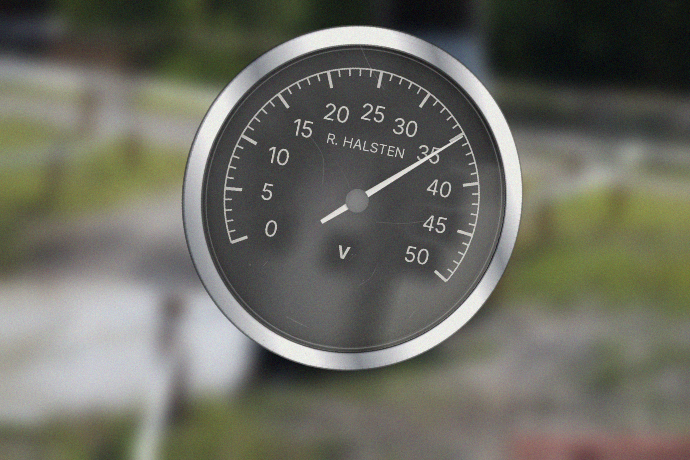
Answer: 35 V
